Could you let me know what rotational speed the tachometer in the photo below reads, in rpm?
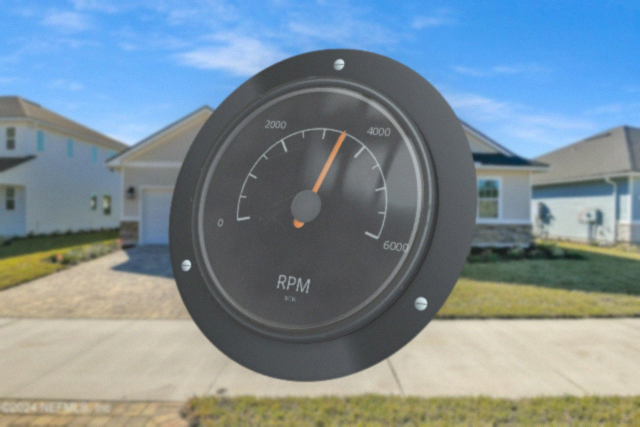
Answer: 3500 rpm
